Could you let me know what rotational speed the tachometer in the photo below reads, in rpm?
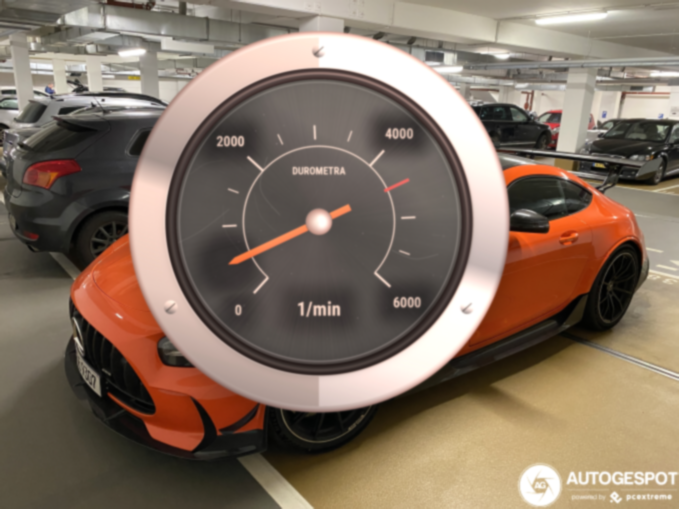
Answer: 500 rpm
